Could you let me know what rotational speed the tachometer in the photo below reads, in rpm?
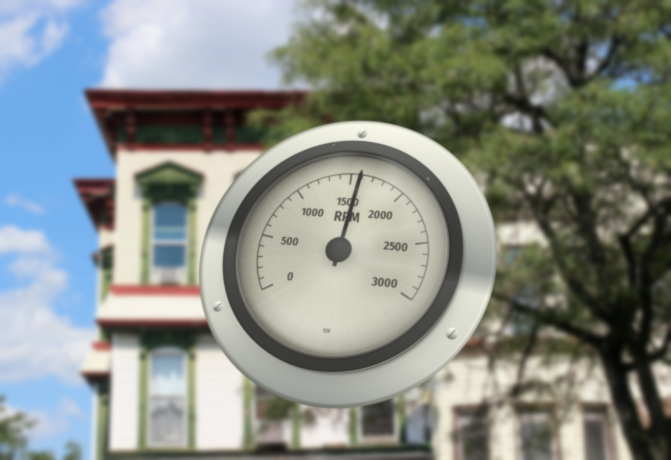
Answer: 1600 rpm
